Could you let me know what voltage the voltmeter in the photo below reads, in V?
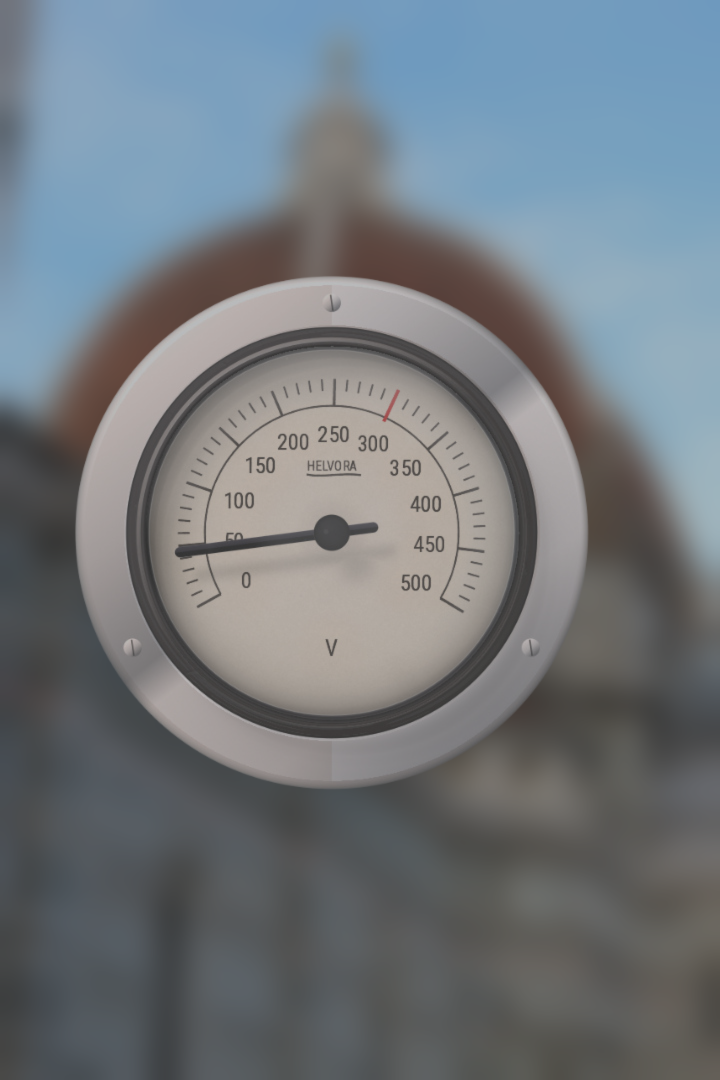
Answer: 45 V
